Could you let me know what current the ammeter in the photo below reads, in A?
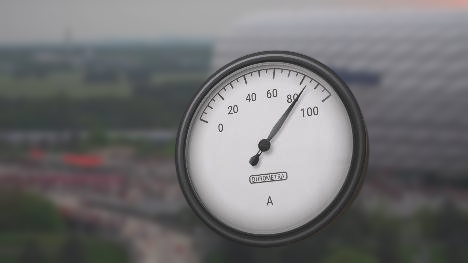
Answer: 85 A
